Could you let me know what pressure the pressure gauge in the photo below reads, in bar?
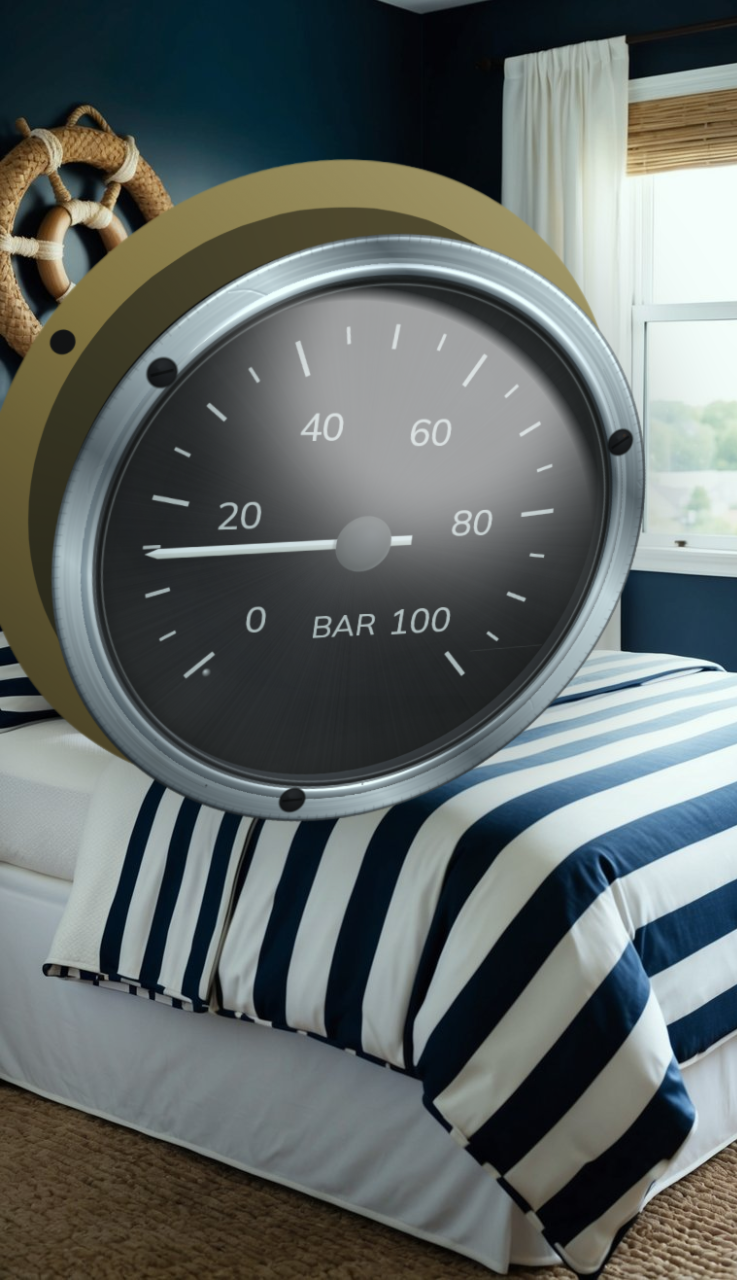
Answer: 15 bar
